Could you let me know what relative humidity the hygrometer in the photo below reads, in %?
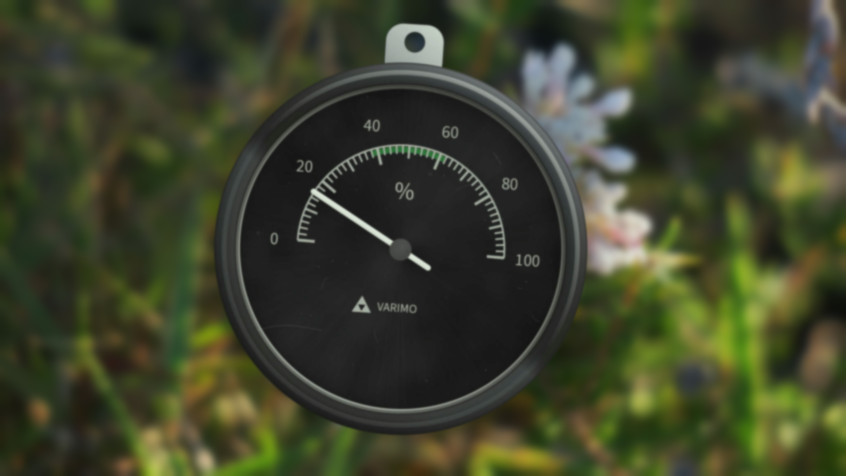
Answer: 16 %
